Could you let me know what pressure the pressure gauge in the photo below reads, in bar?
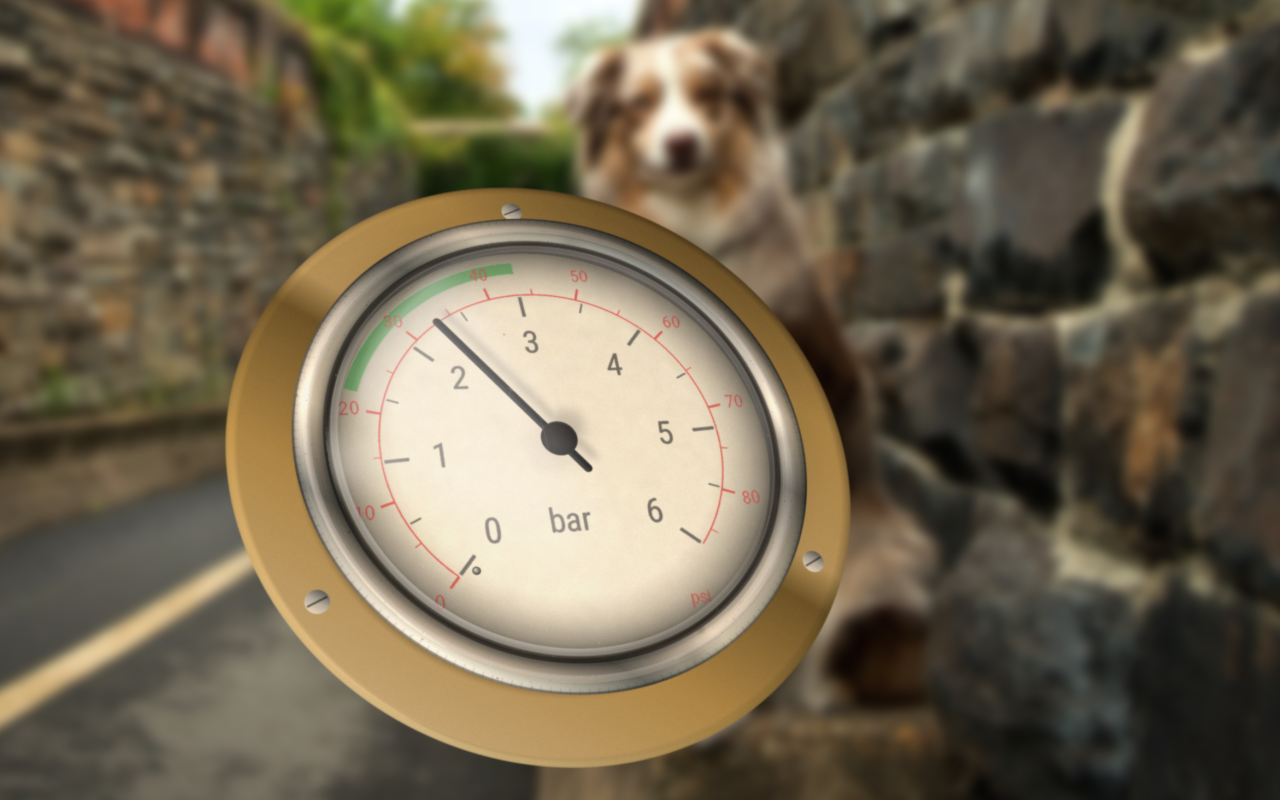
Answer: 2.25 bar
